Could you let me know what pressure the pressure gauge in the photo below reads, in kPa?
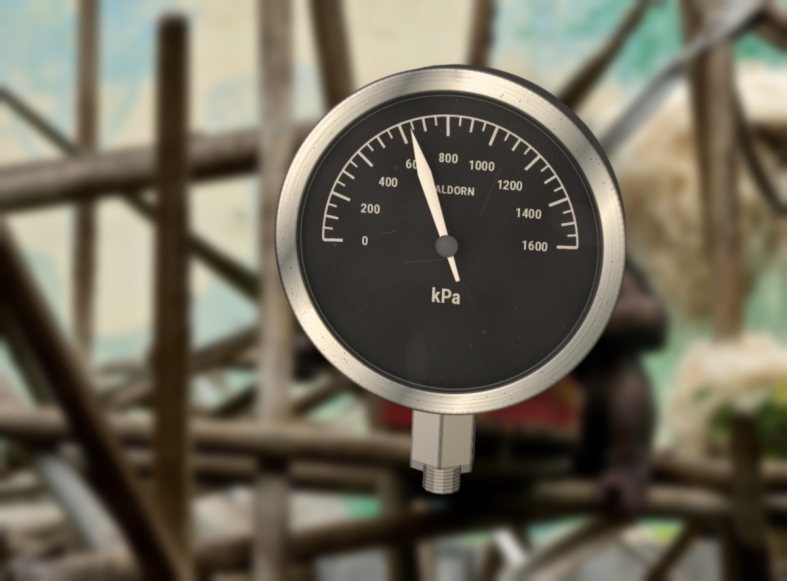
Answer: 650 kPa
